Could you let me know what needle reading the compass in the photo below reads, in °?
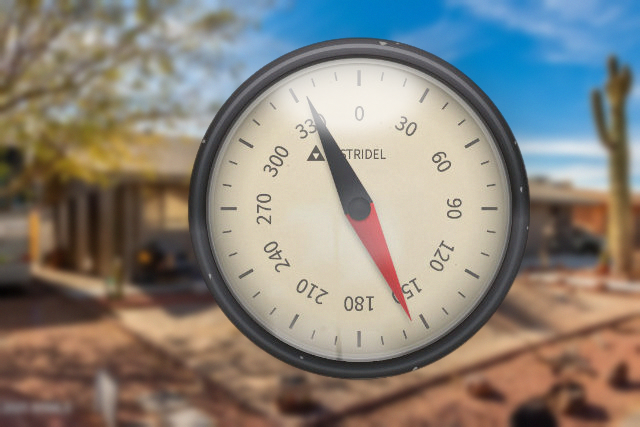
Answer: 155 °
